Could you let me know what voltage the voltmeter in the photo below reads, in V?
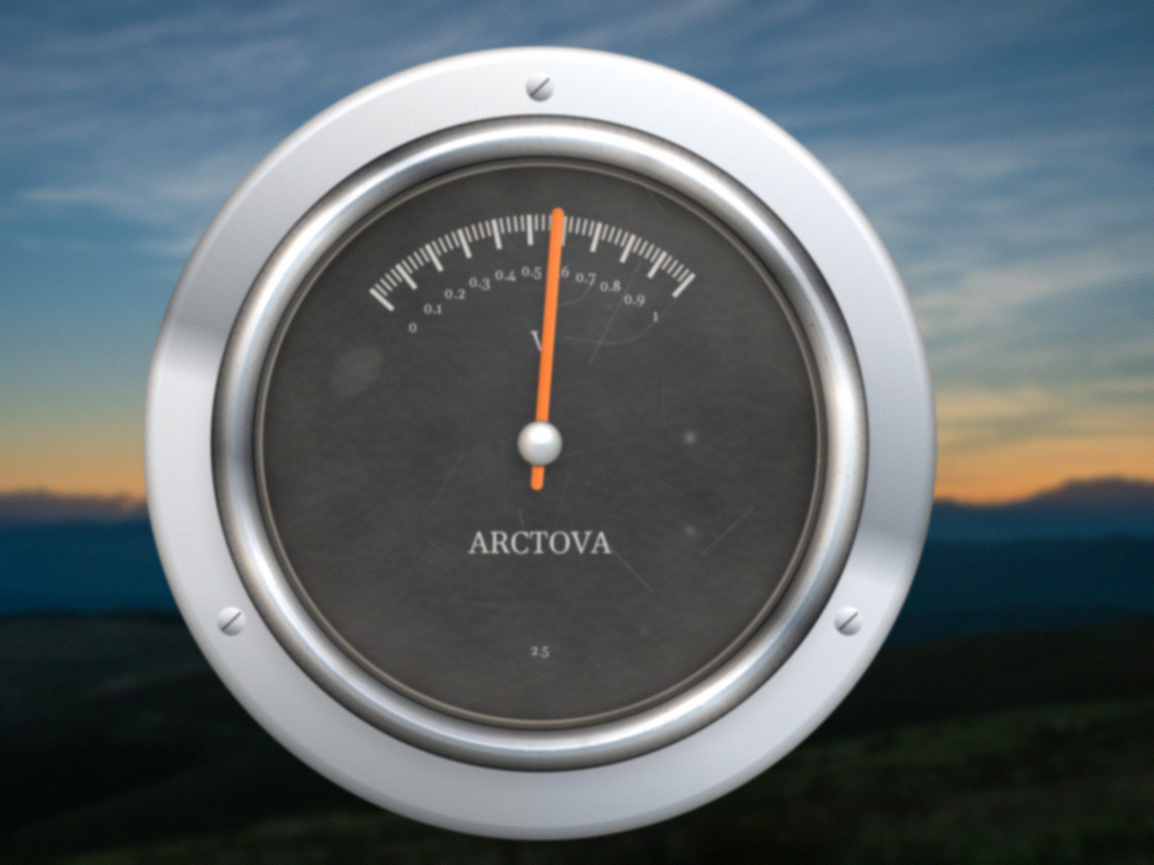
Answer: 0.58 V
